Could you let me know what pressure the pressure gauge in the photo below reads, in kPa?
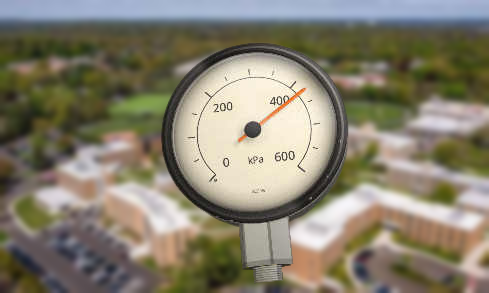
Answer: 425 kPa
